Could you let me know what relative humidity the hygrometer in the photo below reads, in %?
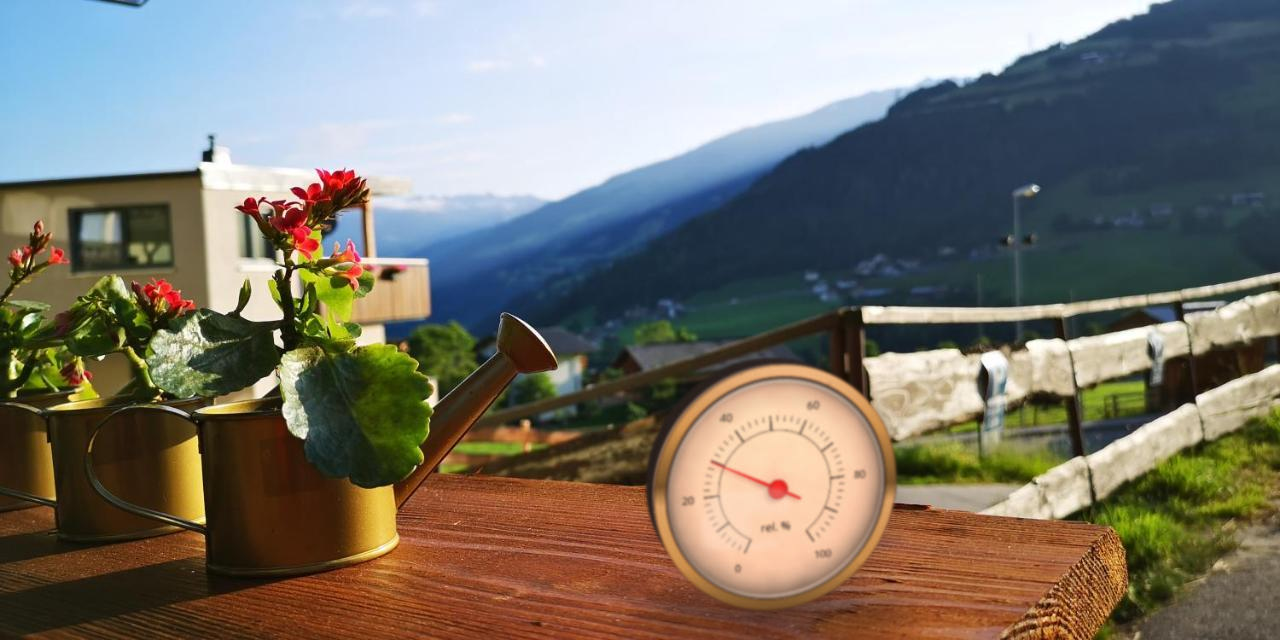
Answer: 30 %
